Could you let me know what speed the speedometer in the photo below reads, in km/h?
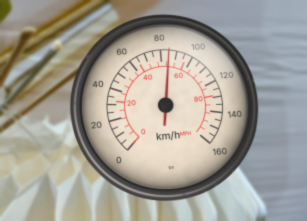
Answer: 85 km/h
